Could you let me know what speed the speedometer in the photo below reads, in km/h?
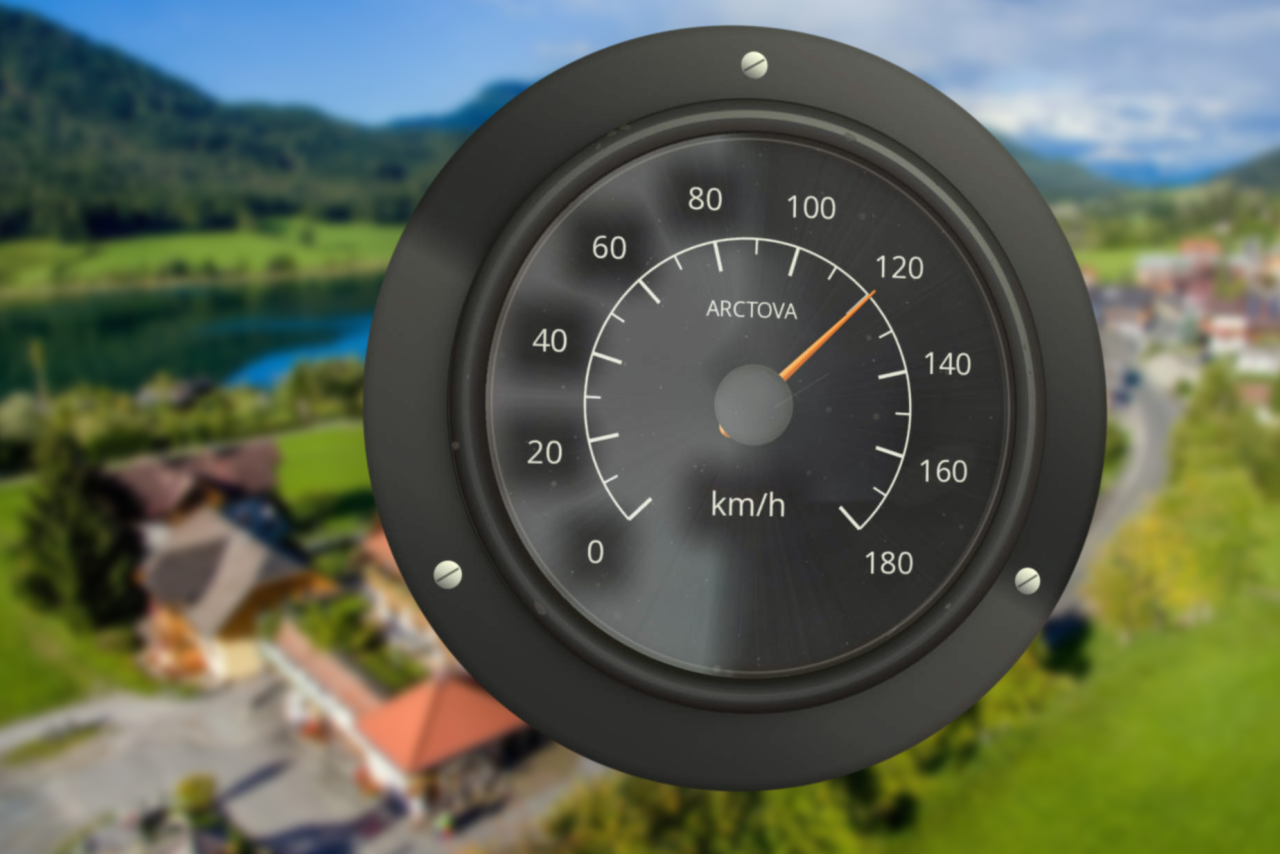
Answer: 120 km/h
